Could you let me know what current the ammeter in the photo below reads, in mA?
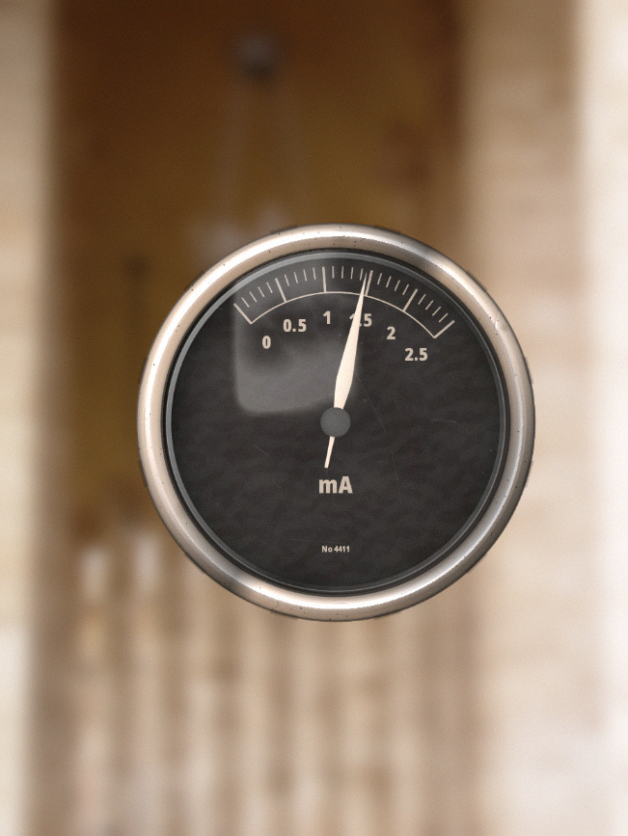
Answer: 1.45 mA
